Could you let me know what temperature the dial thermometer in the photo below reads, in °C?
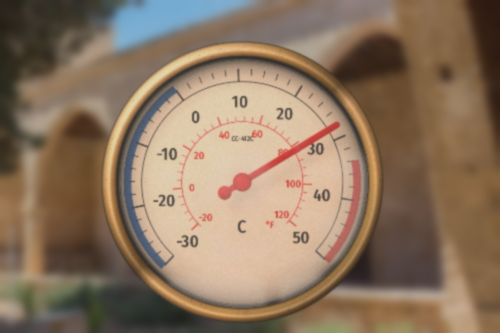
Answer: 28 °C
